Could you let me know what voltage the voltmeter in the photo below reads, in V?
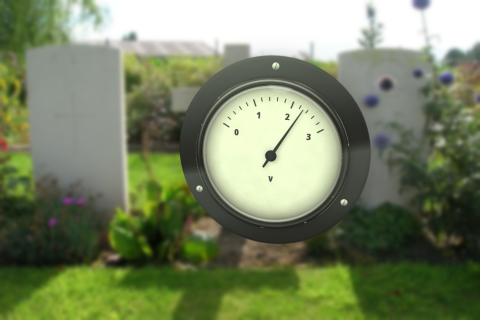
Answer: 2.3 V
